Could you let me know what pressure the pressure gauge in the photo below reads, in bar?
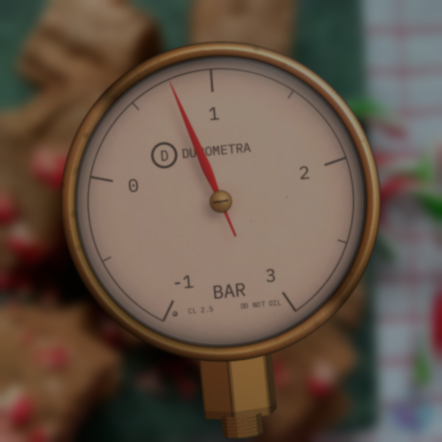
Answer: 0.75 bar
